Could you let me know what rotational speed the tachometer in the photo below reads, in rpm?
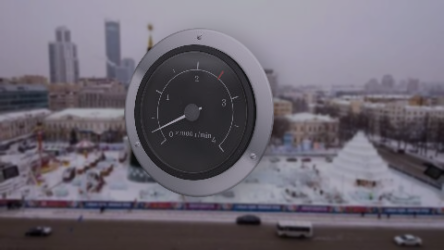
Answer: 250 rpm
